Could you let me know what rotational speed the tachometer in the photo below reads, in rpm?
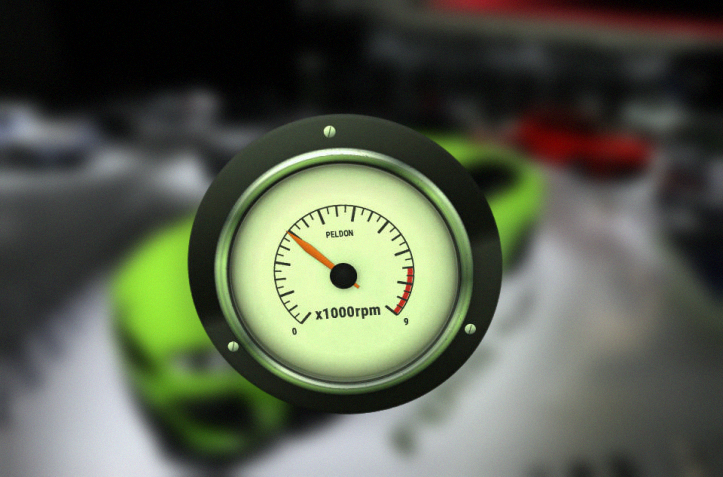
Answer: 3000 rpm
